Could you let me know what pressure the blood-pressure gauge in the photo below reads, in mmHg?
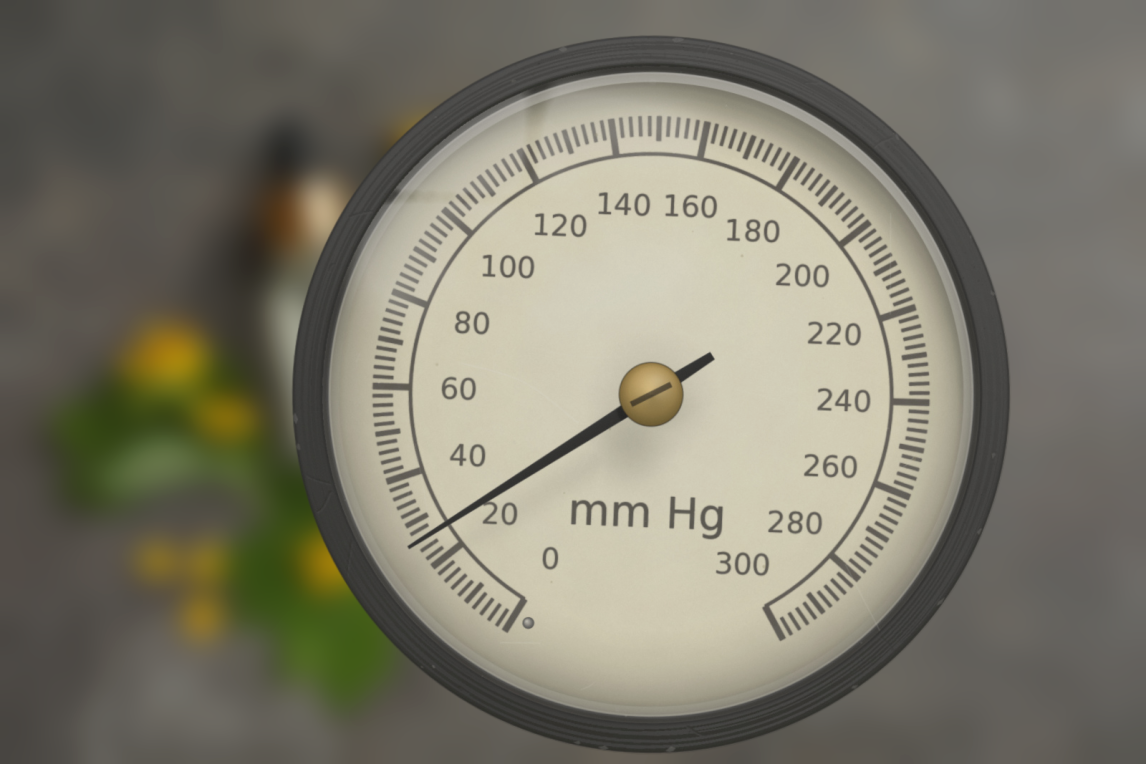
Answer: 26 mmHg
